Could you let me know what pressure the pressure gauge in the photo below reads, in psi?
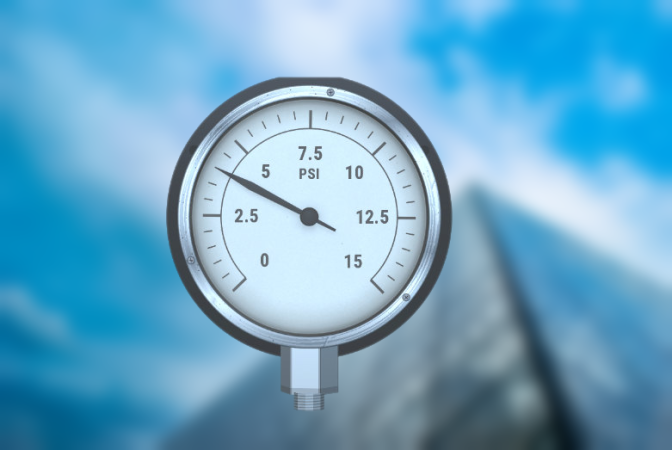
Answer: 4 psi
